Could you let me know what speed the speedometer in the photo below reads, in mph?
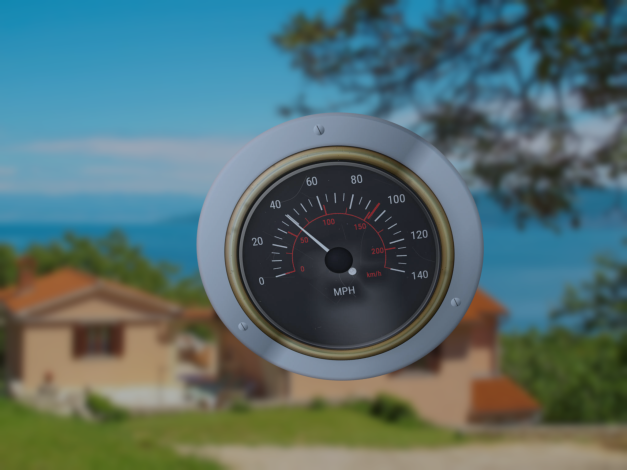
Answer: 40 mph
